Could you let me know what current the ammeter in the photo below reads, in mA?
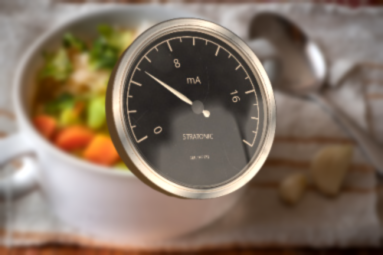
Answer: 5 mA
